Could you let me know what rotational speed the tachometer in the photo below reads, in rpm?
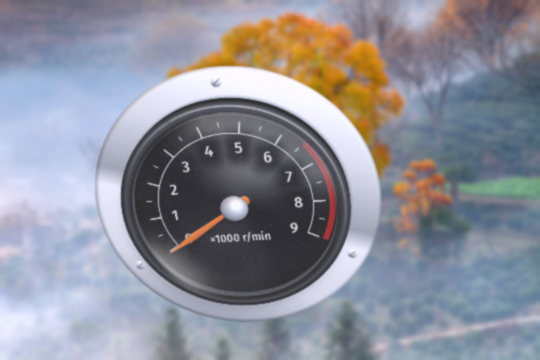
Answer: 0 rpm
